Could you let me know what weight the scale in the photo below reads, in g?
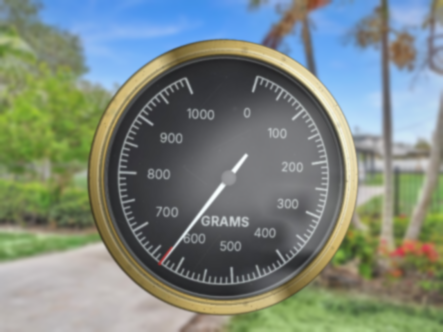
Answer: 630 g
